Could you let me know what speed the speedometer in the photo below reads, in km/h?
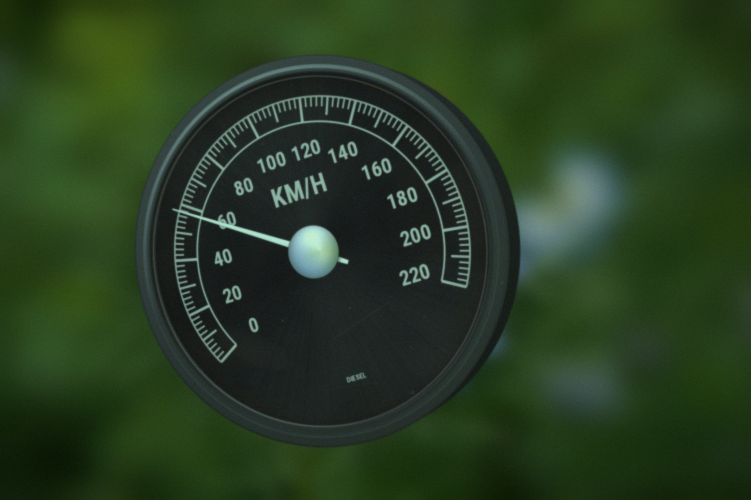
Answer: 58 km/h
